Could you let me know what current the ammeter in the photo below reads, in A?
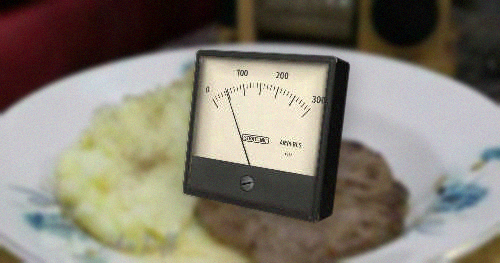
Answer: 50 A
